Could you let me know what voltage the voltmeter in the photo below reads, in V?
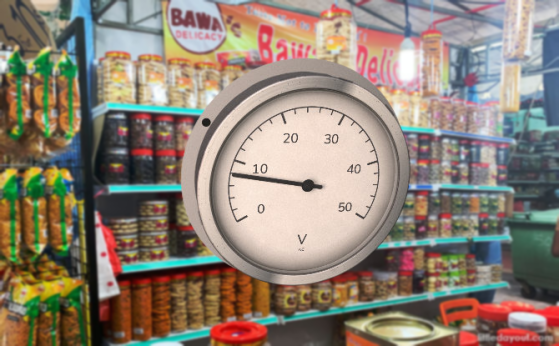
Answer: 8 V
